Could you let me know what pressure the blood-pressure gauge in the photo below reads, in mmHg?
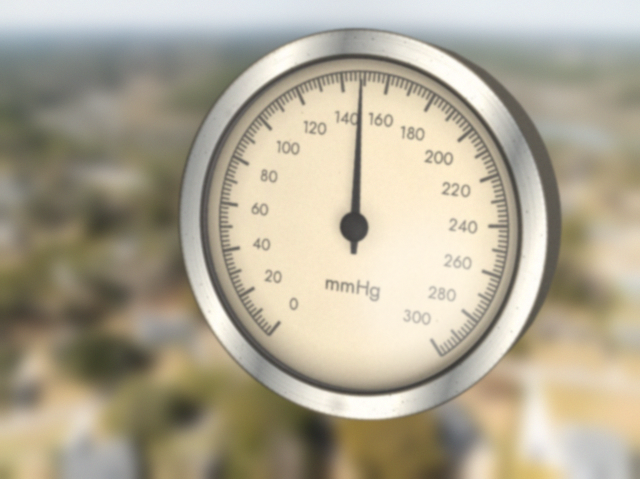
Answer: 150 mmHg
